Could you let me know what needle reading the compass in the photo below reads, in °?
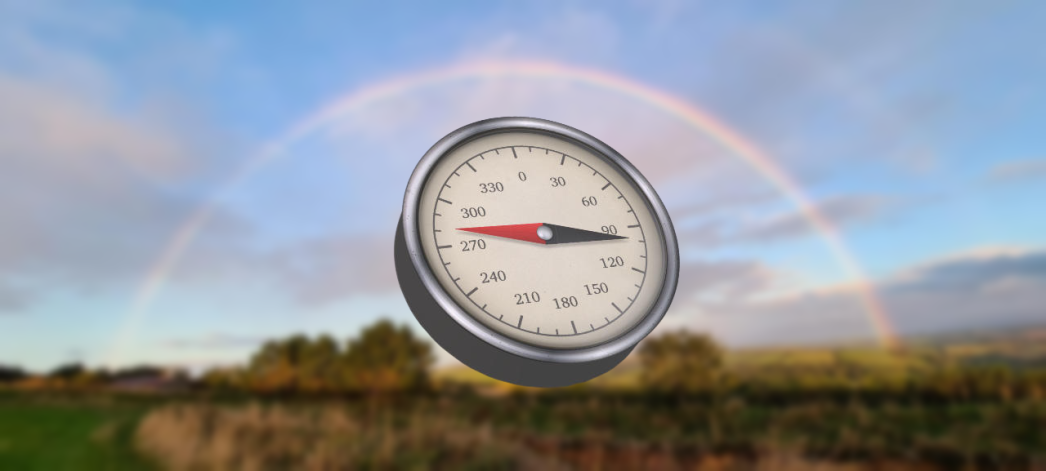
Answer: 280 °
